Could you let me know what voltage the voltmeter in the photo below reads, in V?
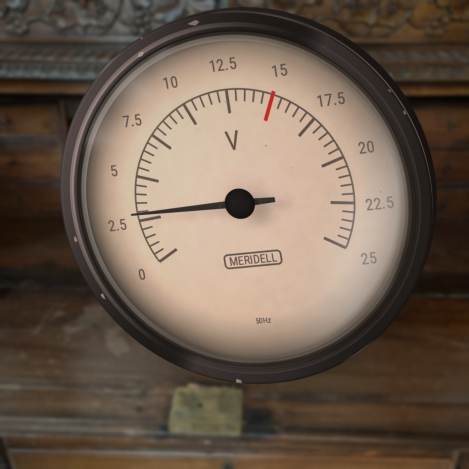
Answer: 3 V
